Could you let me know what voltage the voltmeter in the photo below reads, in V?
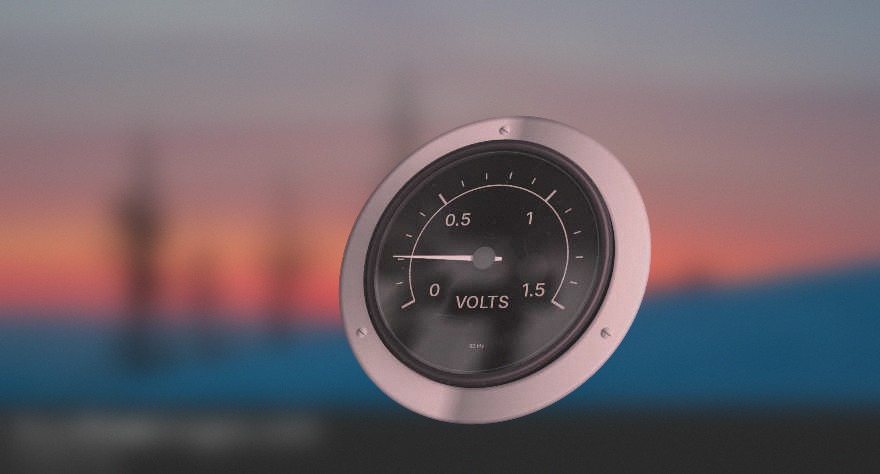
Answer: 0.2 V
